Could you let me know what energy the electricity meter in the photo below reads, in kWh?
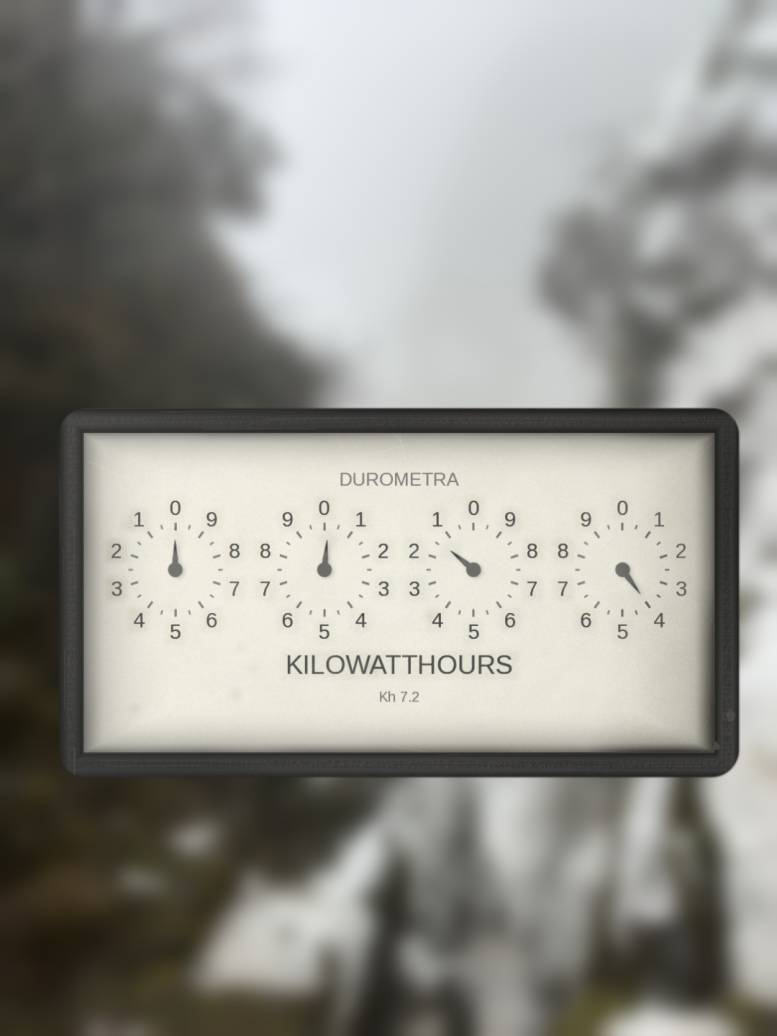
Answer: 14 kWh
